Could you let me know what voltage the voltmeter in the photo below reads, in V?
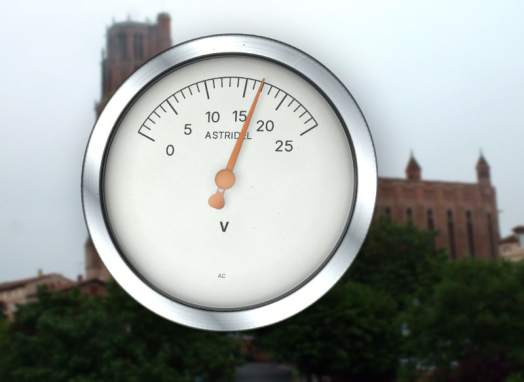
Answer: 17 V
